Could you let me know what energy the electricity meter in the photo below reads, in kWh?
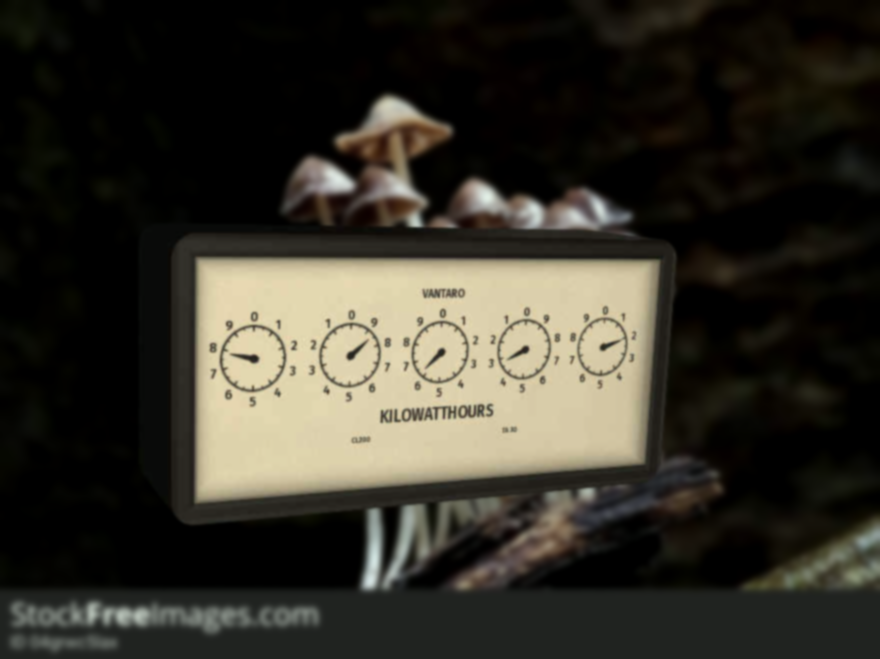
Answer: 78632 kWh
